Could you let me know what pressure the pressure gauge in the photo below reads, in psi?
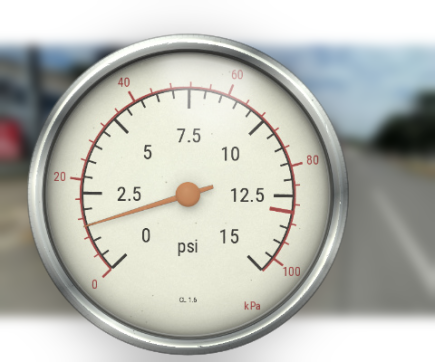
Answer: 1.5 psi
